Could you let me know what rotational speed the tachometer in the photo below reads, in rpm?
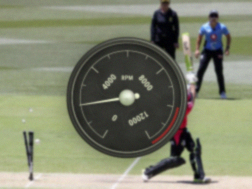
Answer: 2000 rpm
